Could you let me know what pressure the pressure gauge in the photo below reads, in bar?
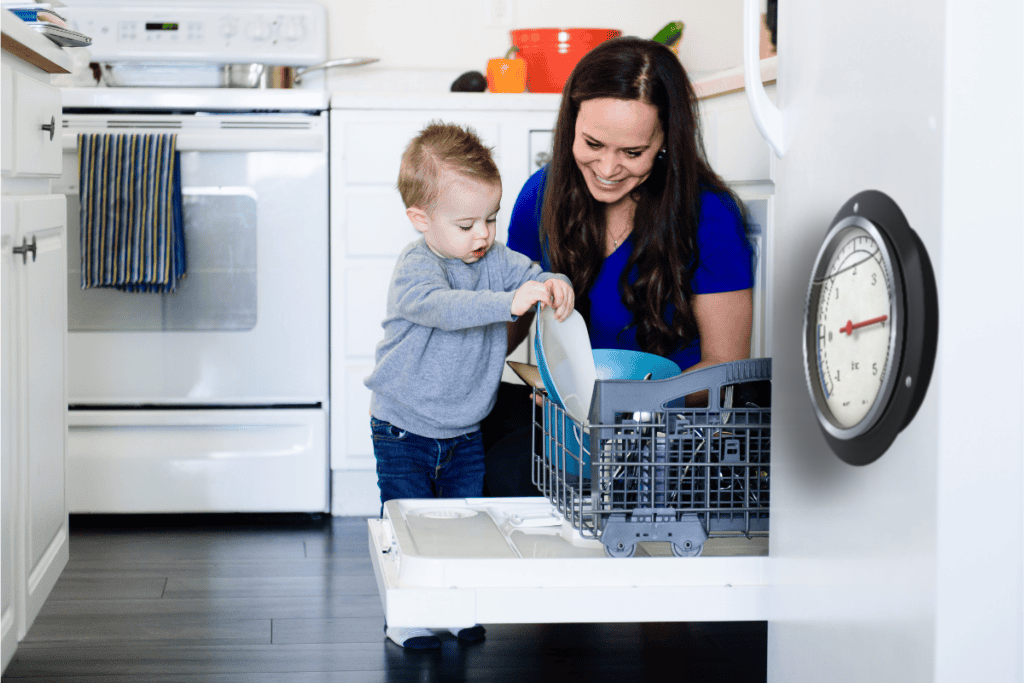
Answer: 4 bar
